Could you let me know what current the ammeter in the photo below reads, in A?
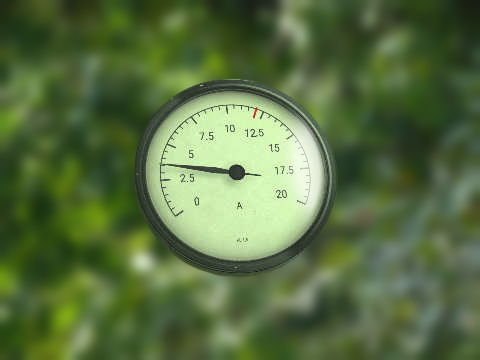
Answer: 3.5 A
